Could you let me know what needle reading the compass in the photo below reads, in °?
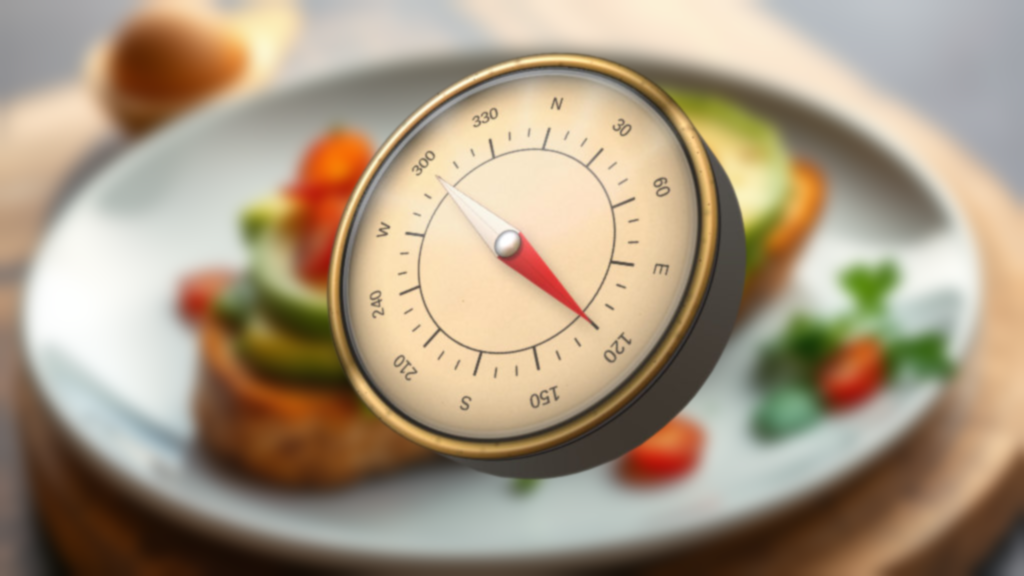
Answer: 120 °
